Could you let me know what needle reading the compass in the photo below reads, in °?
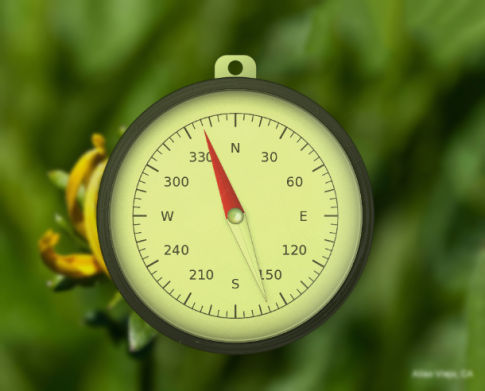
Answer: 340 °
